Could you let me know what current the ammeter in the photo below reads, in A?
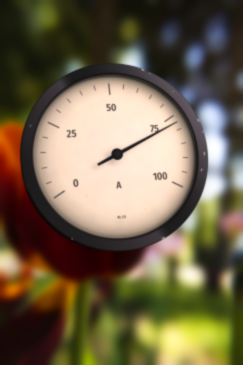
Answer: 77.5 A
